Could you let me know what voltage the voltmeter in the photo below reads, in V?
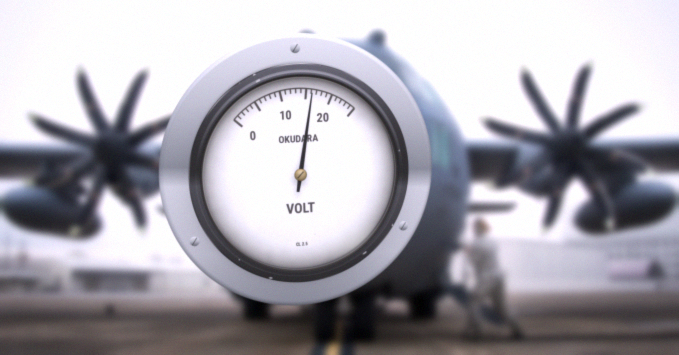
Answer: 16 V
